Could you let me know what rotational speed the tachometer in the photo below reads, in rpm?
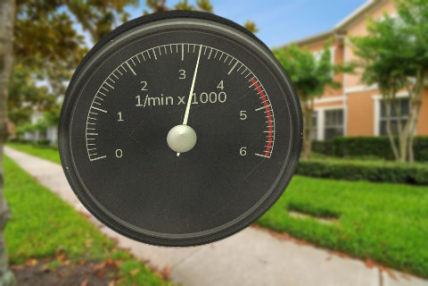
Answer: 3300 rpm
